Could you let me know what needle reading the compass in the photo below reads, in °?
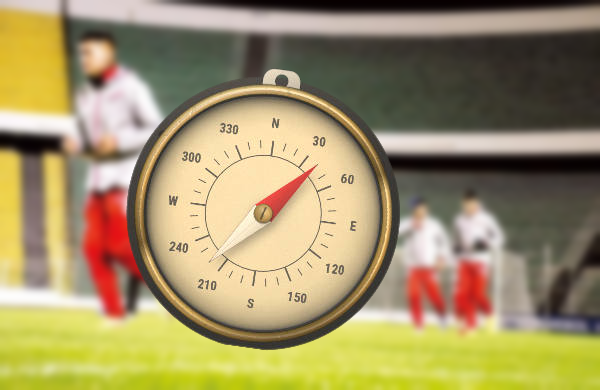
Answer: 40 °
